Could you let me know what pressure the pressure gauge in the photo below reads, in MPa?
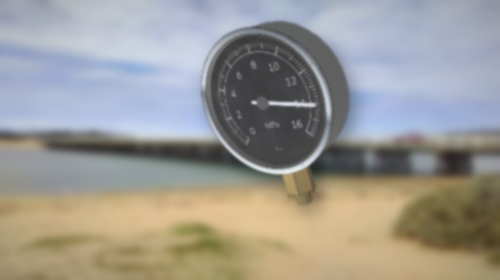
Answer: 14 MPa
